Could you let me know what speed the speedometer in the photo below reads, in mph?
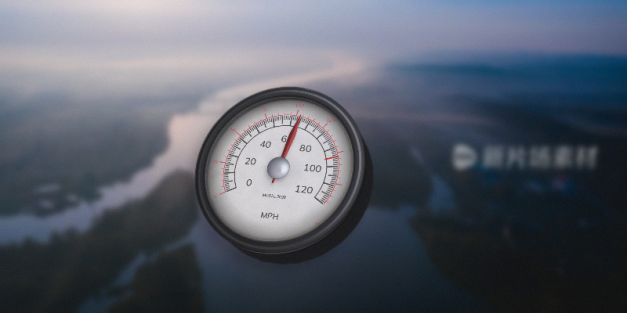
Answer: 65 mph
